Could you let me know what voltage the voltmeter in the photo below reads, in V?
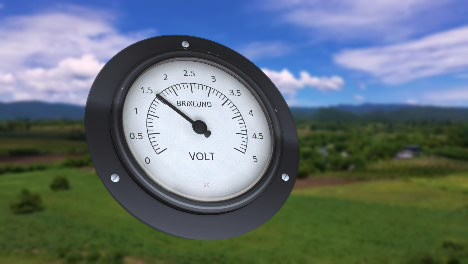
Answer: 1.5 V
